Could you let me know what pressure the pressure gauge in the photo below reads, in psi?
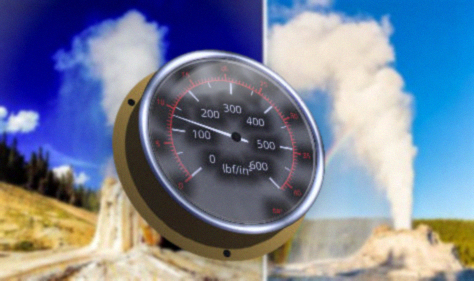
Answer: 125 psi
